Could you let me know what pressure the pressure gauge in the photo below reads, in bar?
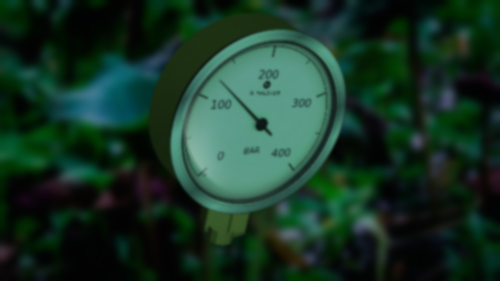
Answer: 125 bar
